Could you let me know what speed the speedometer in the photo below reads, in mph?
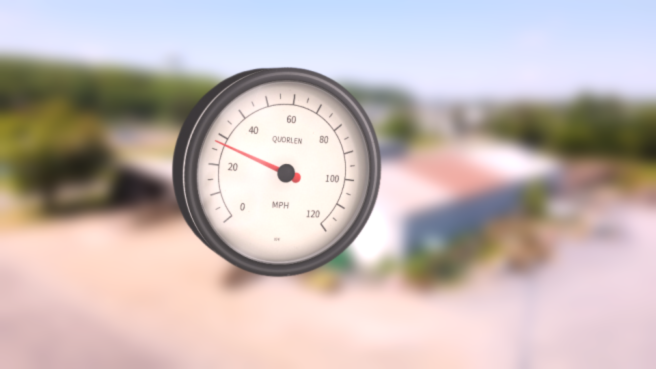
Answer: 27.5 mph
